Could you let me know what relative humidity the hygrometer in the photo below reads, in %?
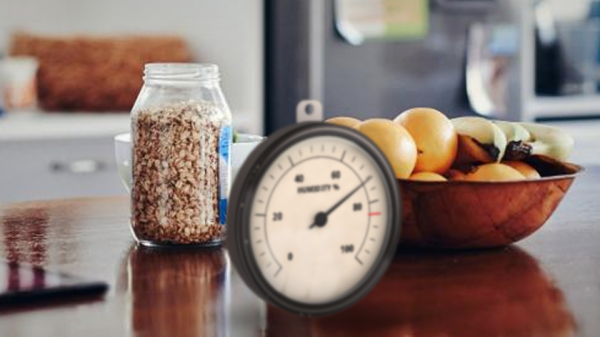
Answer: 72 %
